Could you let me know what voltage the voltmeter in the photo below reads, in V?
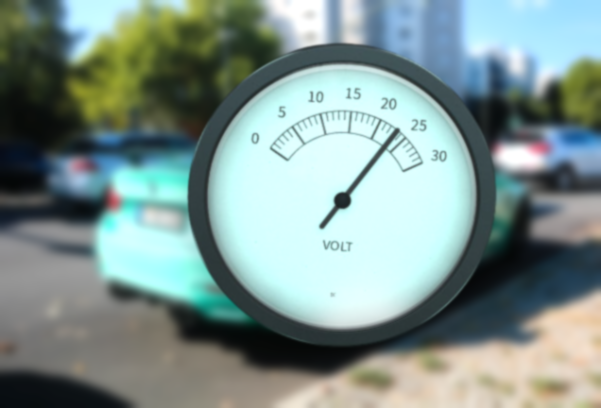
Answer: 23 V
